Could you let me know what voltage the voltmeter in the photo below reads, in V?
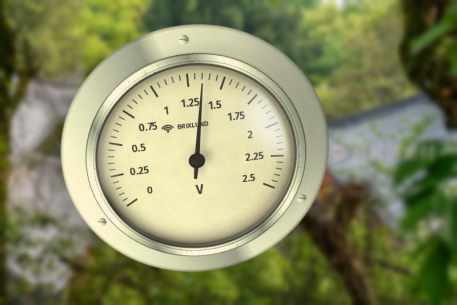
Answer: 1.35 V
